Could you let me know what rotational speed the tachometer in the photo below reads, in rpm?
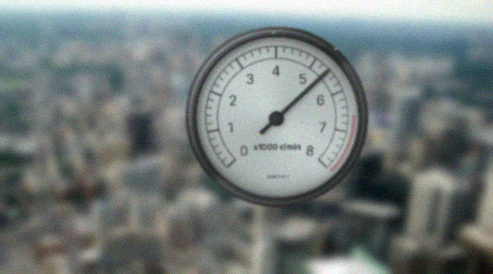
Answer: 5400 rpm
